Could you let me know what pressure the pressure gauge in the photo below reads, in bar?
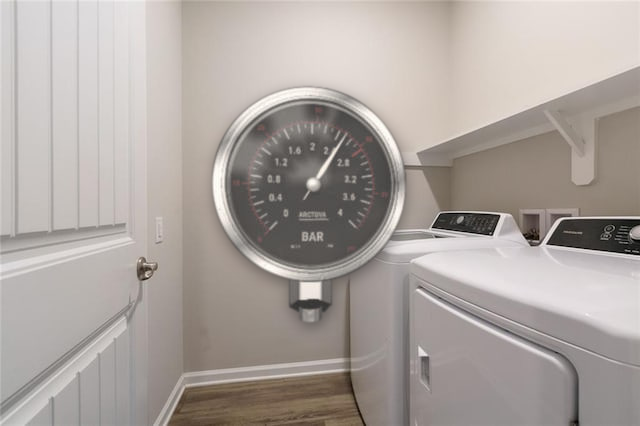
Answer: 2.5 bar
